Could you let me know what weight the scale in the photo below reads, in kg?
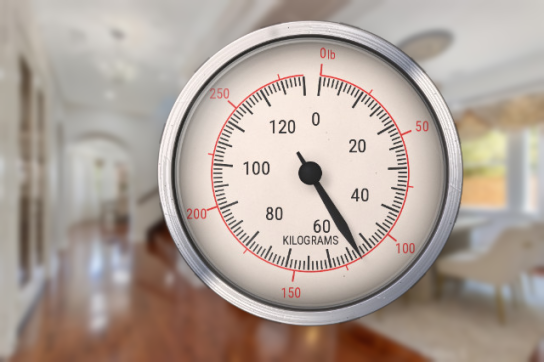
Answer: 53 kg
